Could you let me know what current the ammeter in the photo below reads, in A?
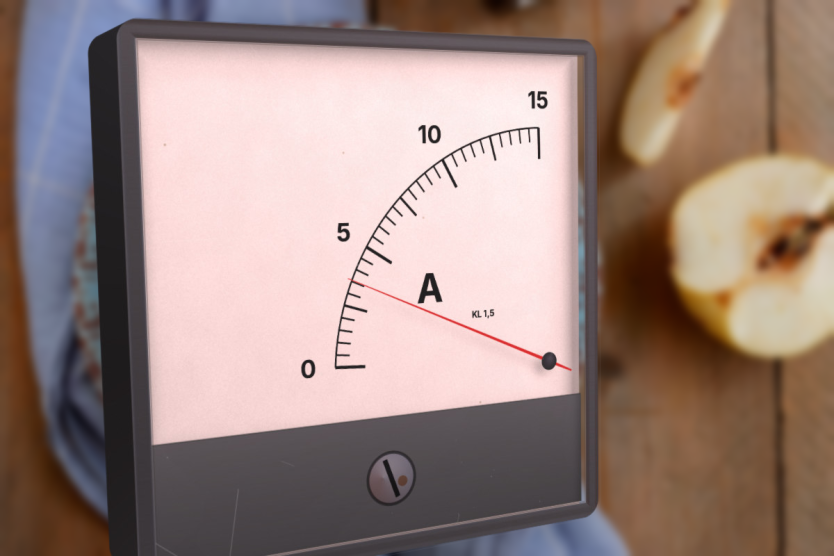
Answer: 3.5 A
